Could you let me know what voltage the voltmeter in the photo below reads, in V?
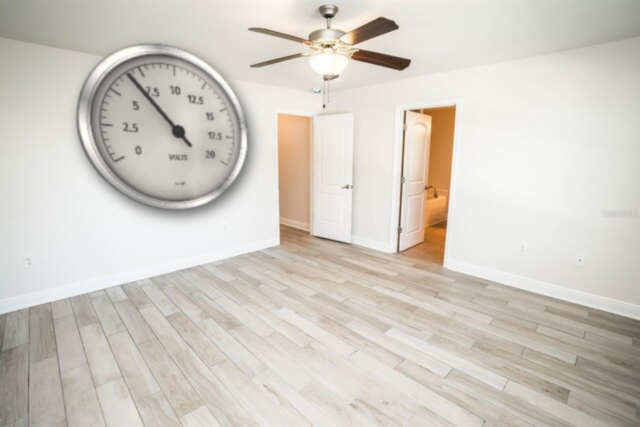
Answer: 6.5 V
